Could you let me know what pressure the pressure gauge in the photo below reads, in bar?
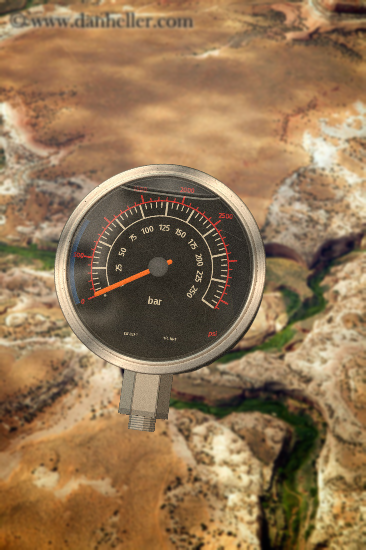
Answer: 0 bar
